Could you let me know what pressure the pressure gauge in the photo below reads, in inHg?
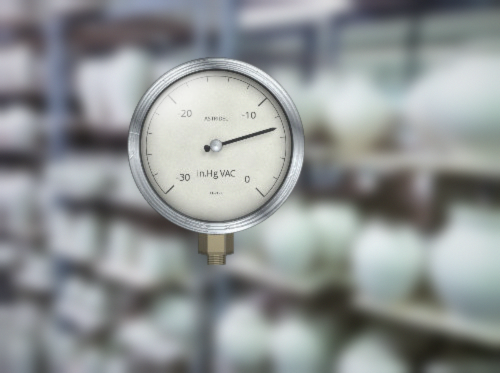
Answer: -7 inHg
